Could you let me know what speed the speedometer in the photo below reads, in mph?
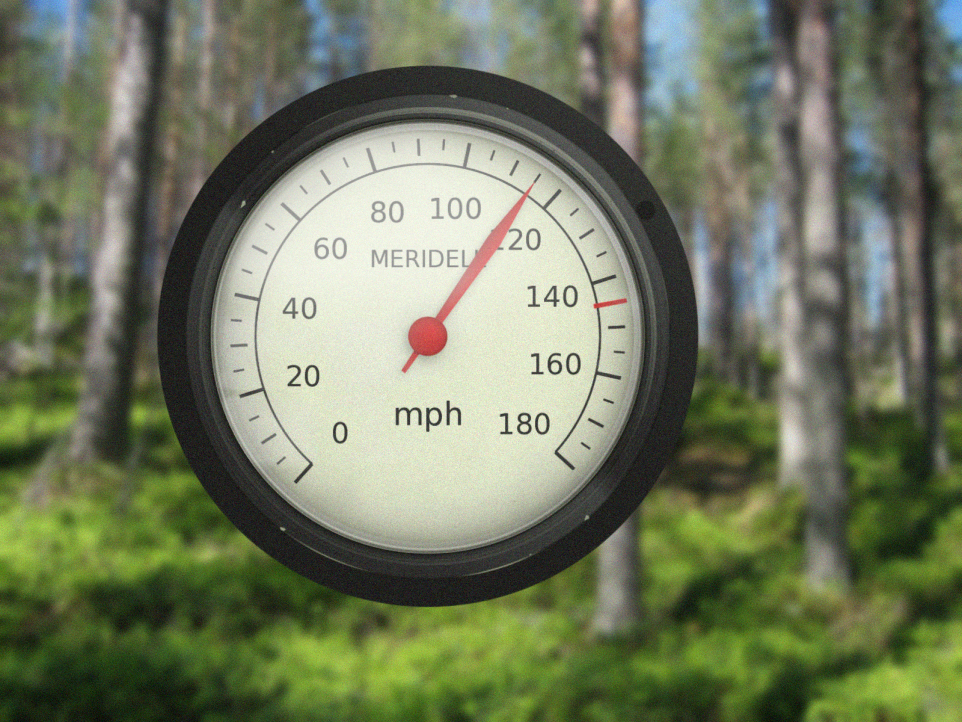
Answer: 115 mph
